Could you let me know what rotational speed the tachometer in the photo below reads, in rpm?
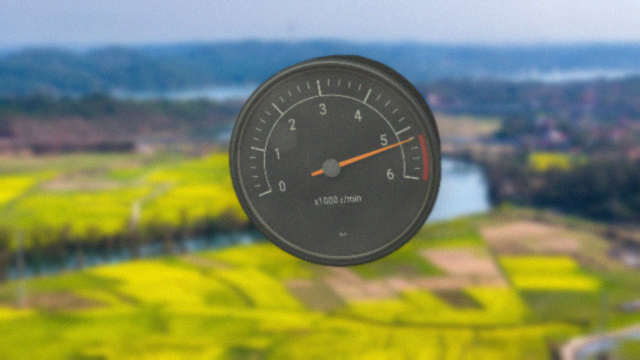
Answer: 5200 rpm
